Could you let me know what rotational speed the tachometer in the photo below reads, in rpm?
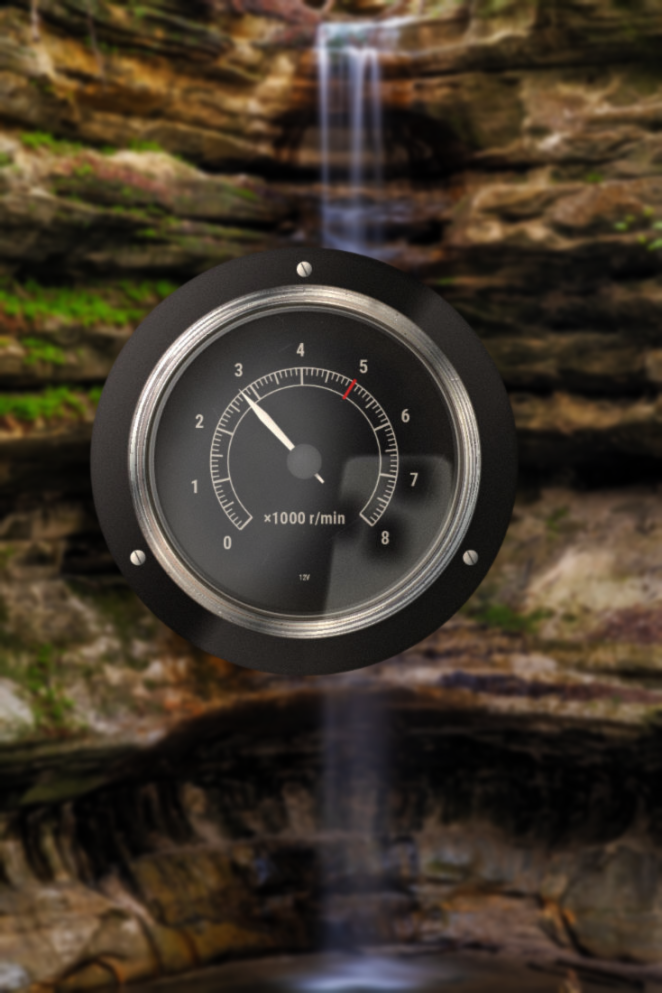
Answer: 2800 rpm
